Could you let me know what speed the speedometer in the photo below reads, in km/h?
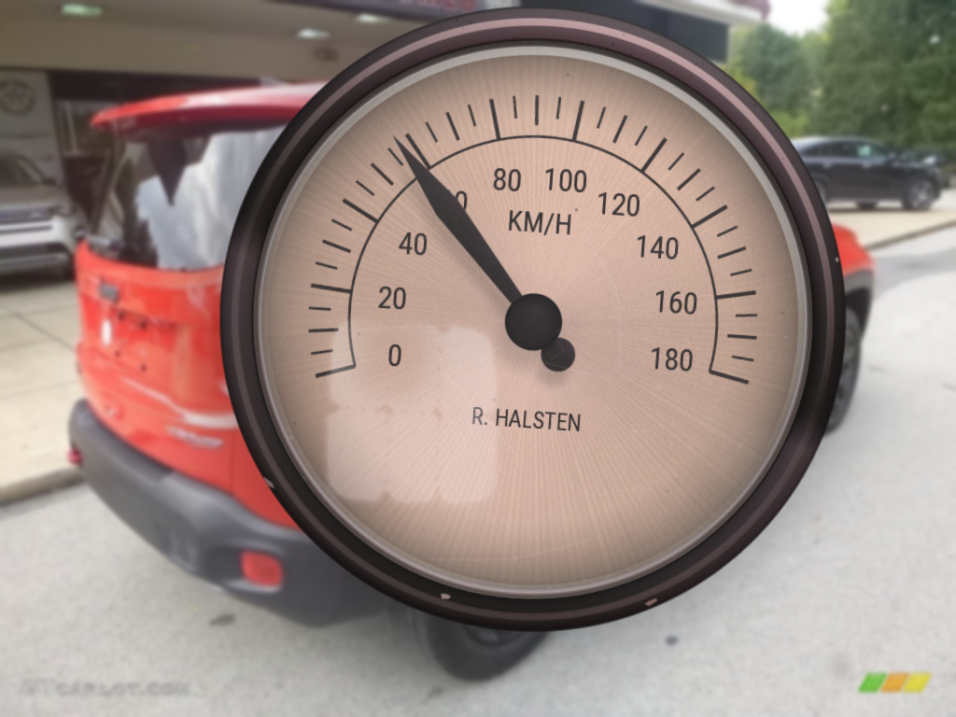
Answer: 57.5 km/h
